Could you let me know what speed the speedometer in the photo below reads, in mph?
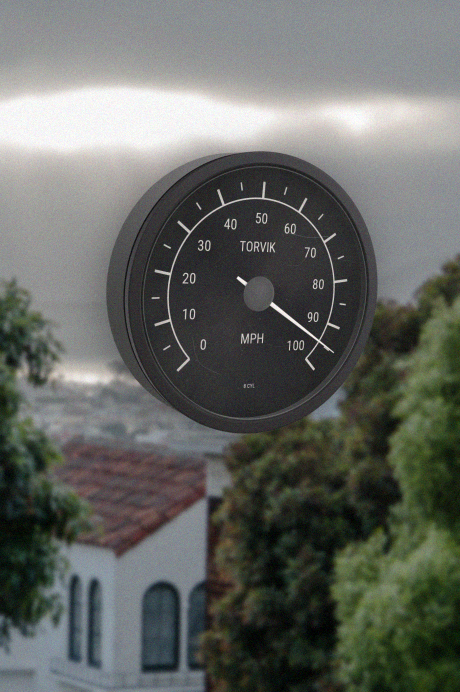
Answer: 95 mph
